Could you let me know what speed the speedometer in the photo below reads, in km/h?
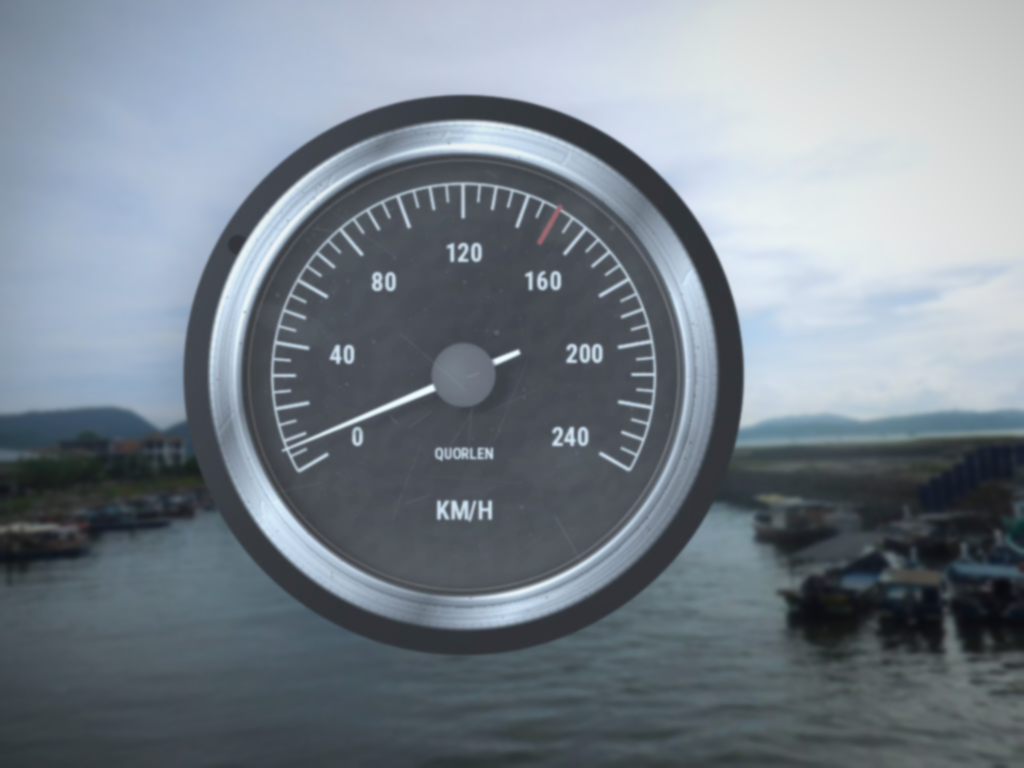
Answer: 7.5 km/h
